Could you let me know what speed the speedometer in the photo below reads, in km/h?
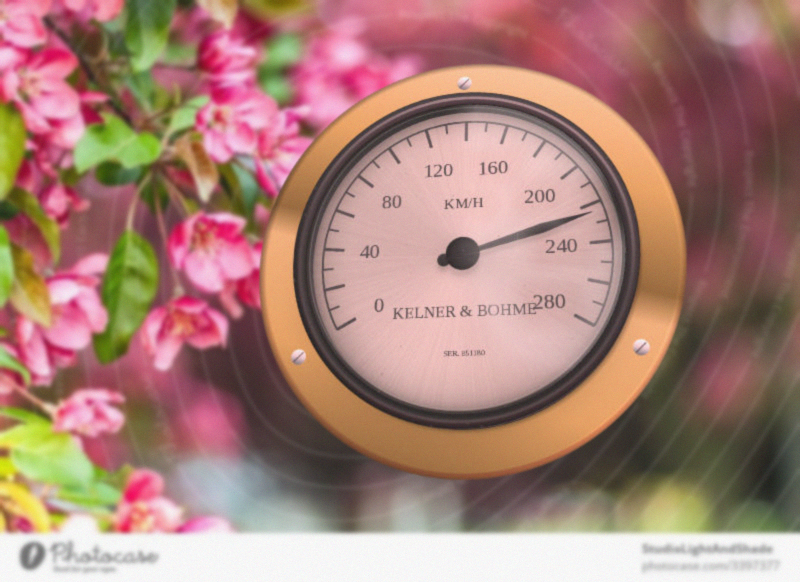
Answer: 225 km/h
